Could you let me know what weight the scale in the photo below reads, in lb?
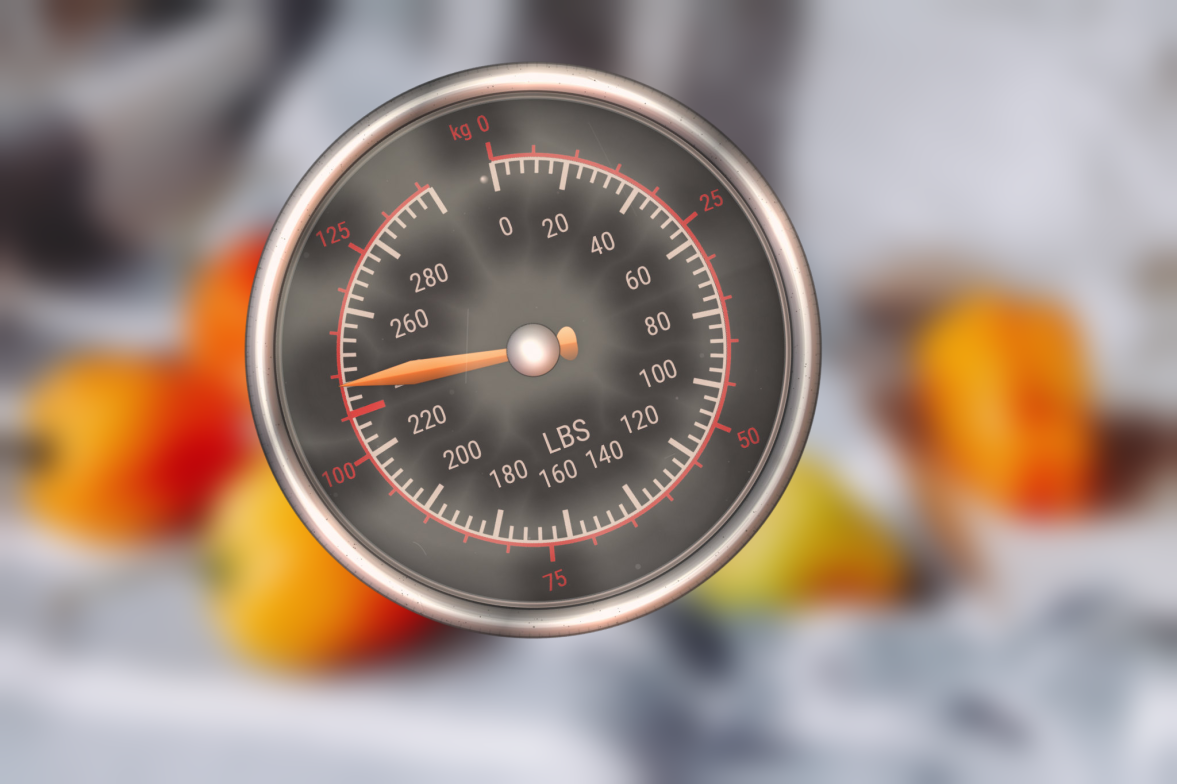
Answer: 240 lb
